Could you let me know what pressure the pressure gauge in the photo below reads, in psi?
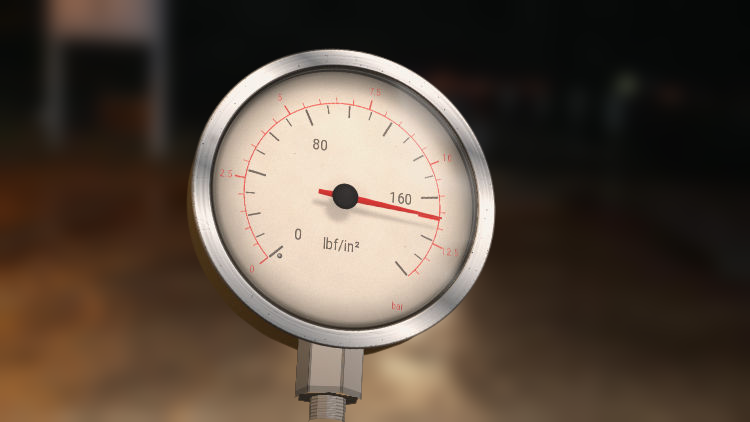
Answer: 170 psi
